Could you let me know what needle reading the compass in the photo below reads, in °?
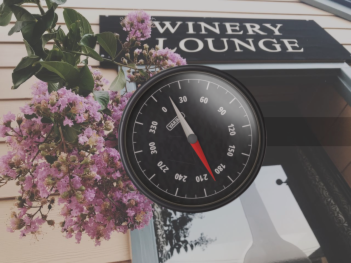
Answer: 195 °
